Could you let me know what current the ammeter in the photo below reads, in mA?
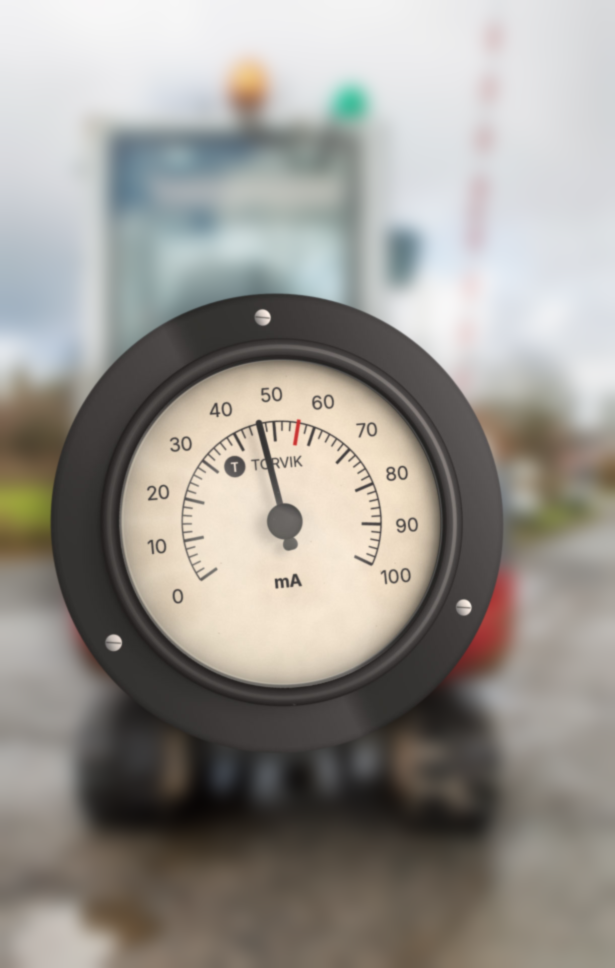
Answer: 46 mA
